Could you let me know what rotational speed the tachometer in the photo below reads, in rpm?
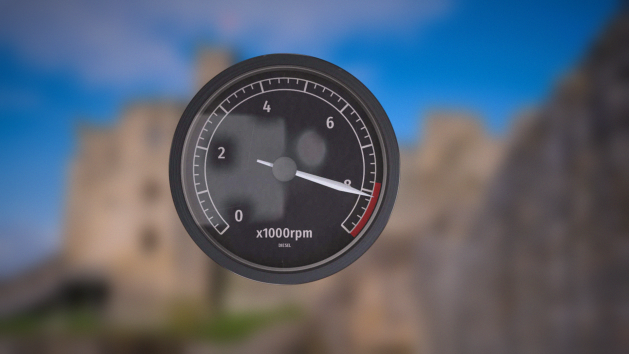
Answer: 8100 rpm
